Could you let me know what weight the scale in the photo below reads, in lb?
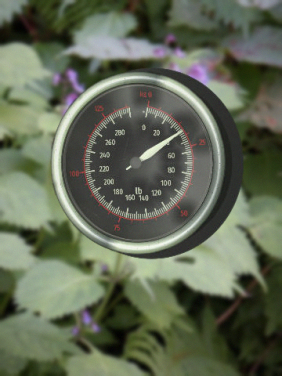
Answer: 40 lb
